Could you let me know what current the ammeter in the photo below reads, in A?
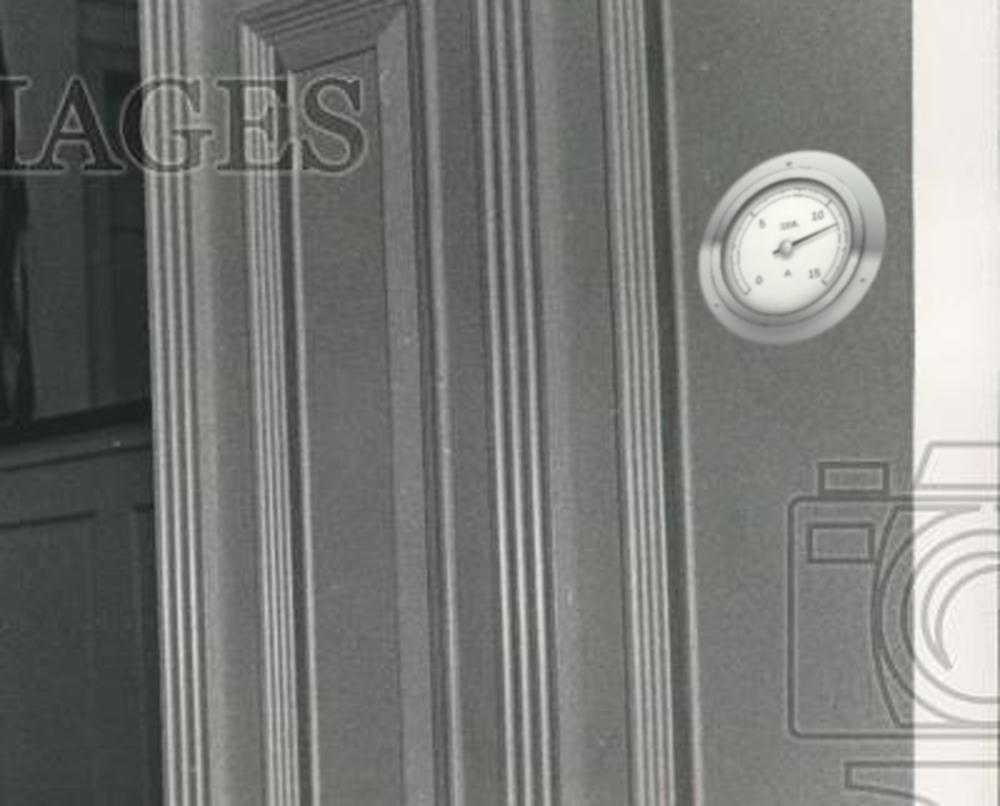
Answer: 11.5 A
